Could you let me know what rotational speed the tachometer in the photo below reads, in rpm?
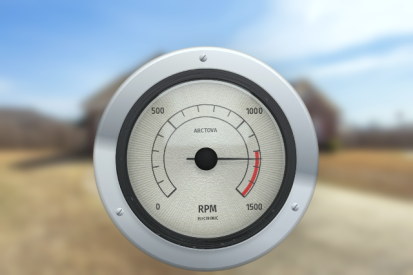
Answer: 1250 rpm
